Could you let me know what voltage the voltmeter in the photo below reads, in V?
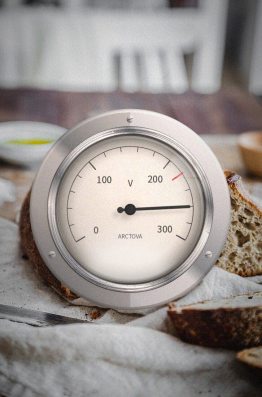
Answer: 260 V
